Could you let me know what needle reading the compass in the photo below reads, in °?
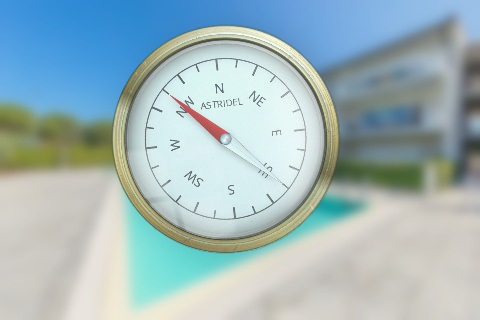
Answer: 315 °
